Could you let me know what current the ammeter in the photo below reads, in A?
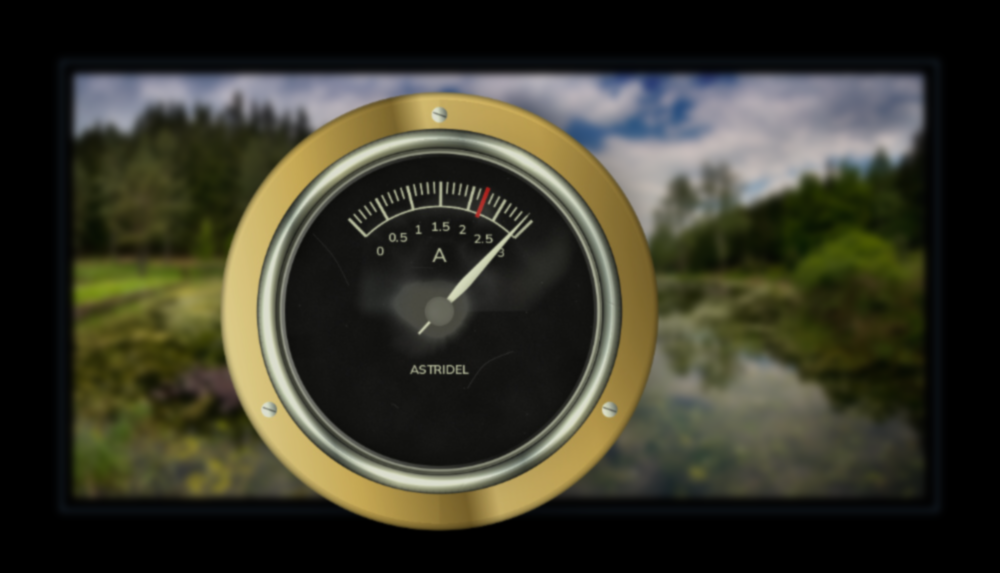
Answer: 2.9 A
